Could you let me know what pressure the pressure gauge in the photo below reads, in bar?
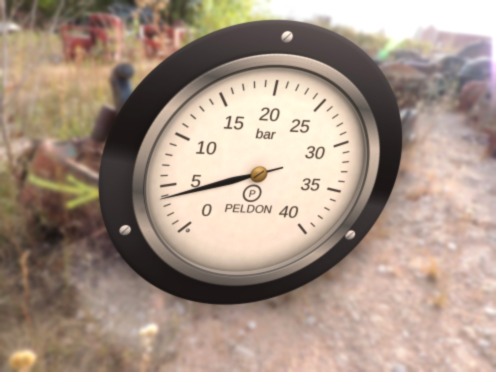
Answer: 4 bar
